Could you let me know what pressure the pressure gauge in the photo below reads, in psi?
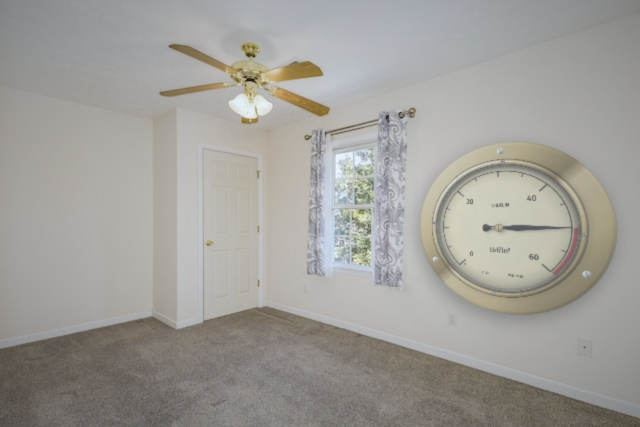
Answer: 50 psi
